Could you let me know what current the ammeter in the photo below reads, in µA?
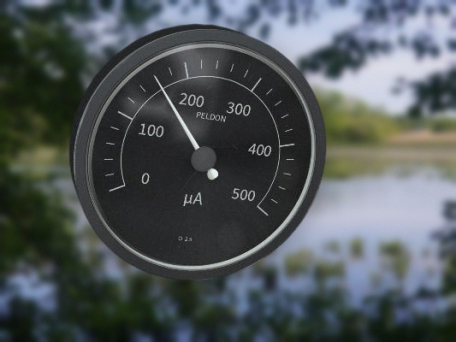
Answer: 160 µA
